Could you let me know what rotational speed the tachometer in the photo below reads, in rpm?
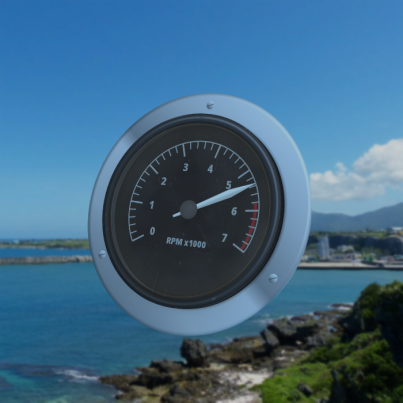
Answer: 5400 rpm
